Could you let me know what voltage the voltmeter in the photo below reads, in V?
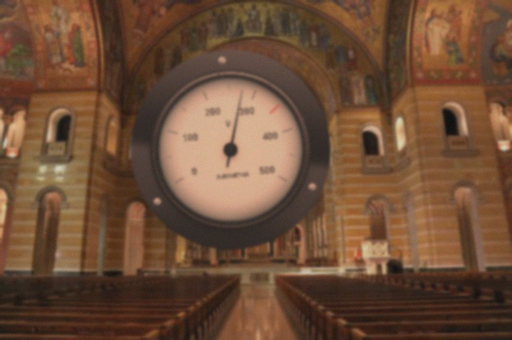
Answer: 275 V
